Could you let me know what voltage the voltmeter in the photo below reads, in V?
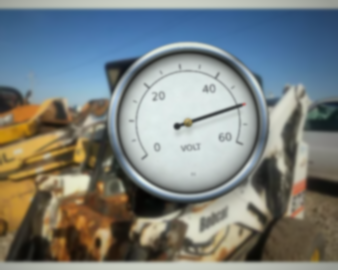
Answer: 50 V
